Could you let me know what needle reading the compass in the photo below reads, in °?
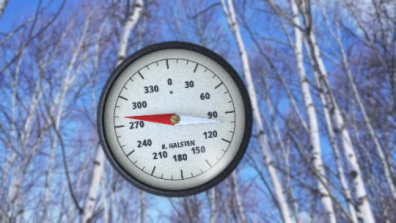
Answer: 280 °
